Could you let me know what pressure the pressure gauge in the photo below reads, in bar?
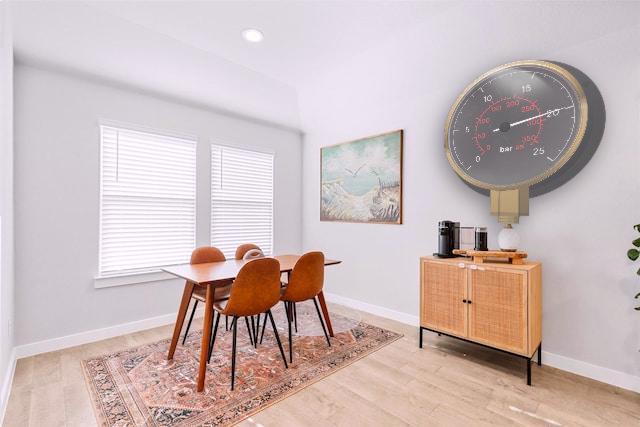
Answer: 20 bar
